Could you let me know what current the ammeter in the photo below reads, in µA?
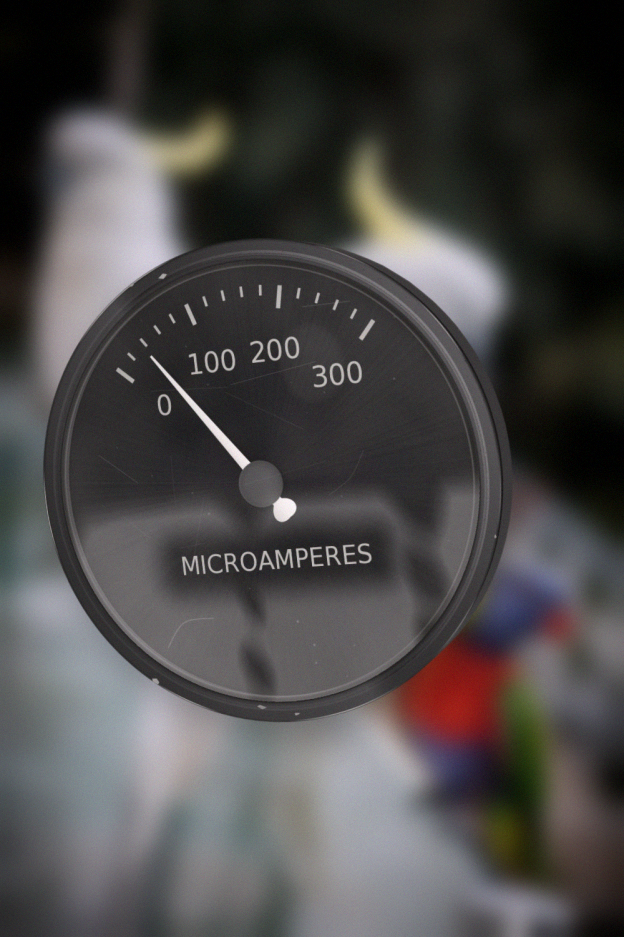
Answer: 40 µA
